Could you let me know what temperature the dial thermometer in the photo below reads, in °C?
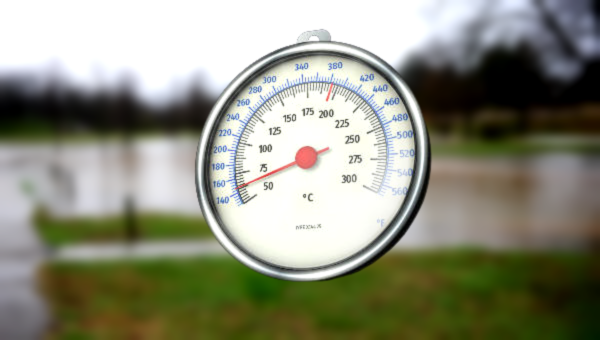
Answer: 62.5 °C
